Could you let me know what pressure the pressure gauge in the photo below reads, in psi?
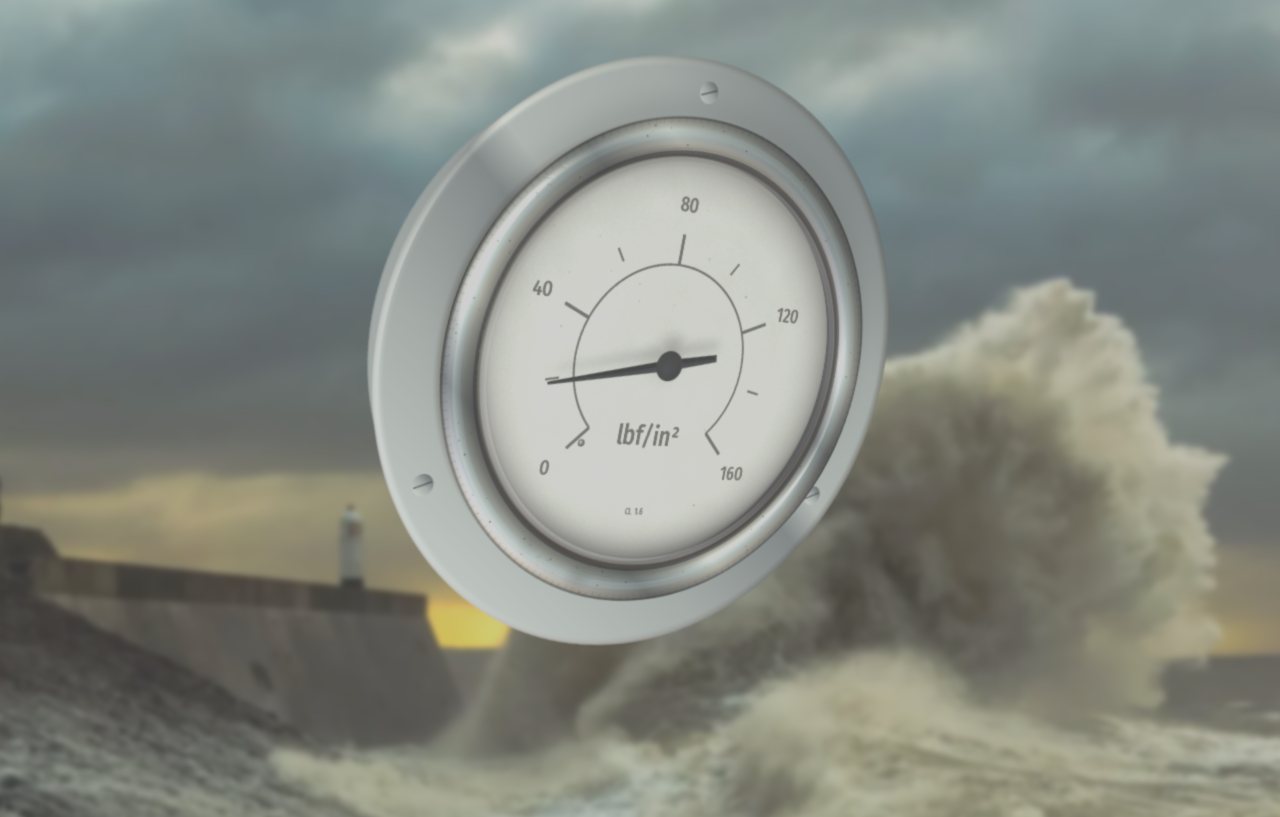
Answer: 20 psi
